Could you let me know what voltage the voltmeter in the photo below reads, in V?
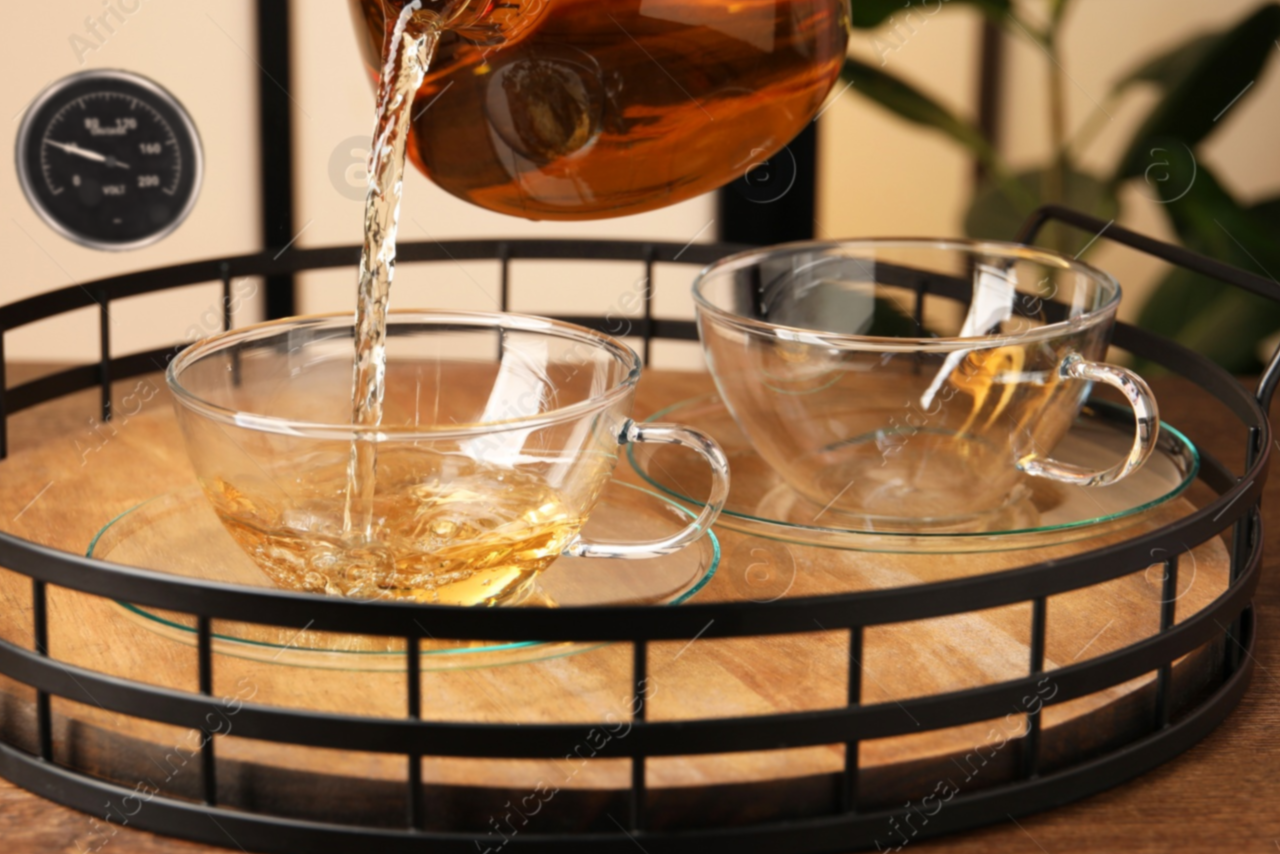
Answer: 40 V
